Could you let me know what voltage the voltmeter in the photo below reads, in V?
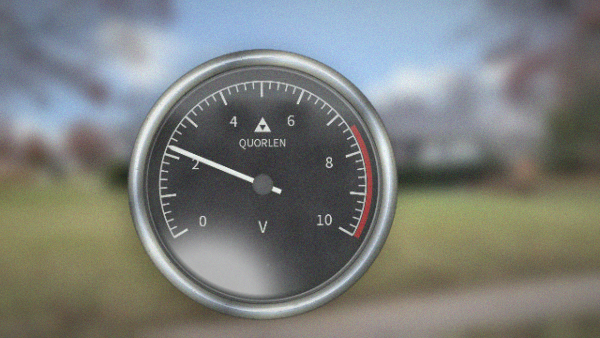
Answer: 2.2 V
